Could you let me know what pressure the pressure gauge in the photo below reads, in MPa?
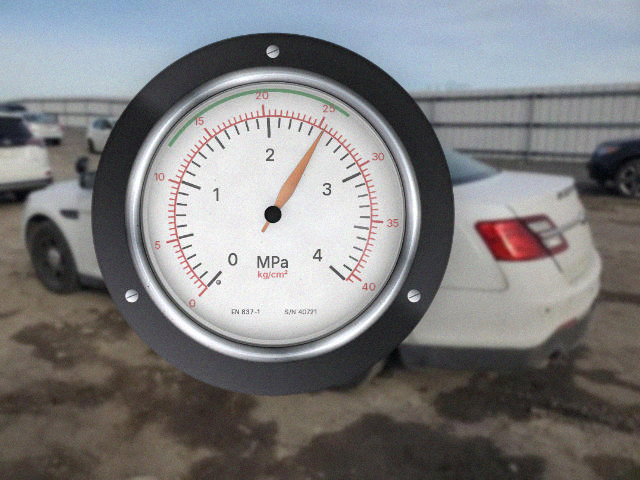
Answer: 2.5 MPa
